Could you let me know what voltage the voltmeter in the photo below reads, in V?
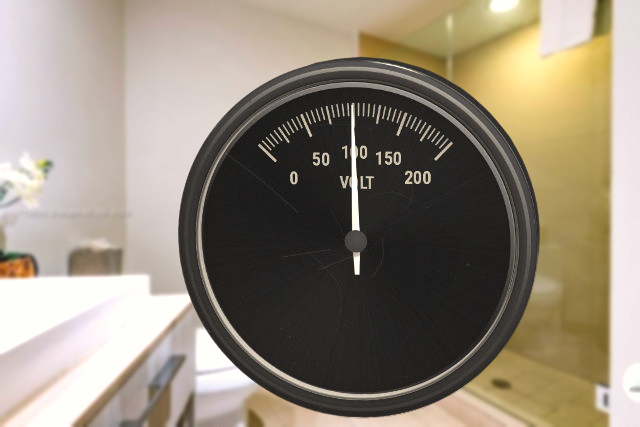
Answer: 100 V
